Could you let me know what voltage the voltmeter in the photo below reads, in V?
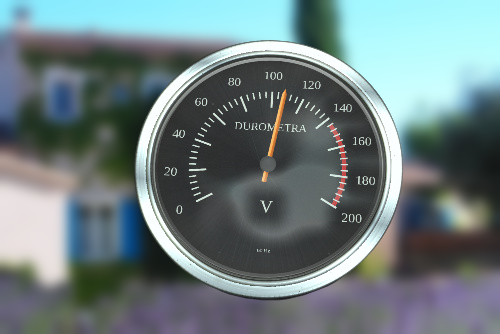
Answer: 108 V
